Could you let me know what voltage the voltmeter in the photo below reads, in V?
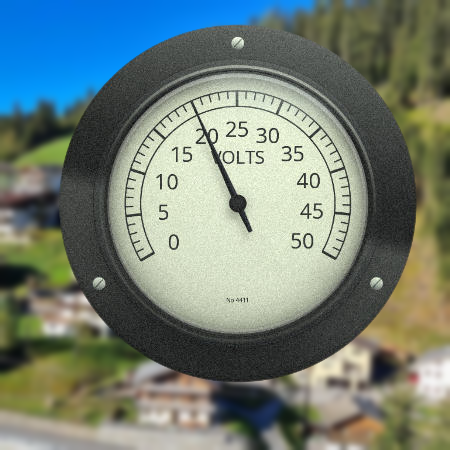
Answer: 20 V
